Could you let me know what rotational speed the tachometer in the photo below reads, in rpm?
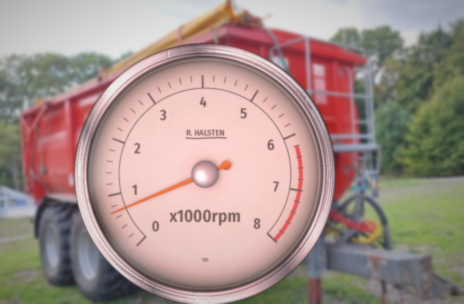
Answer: 700 rpm
